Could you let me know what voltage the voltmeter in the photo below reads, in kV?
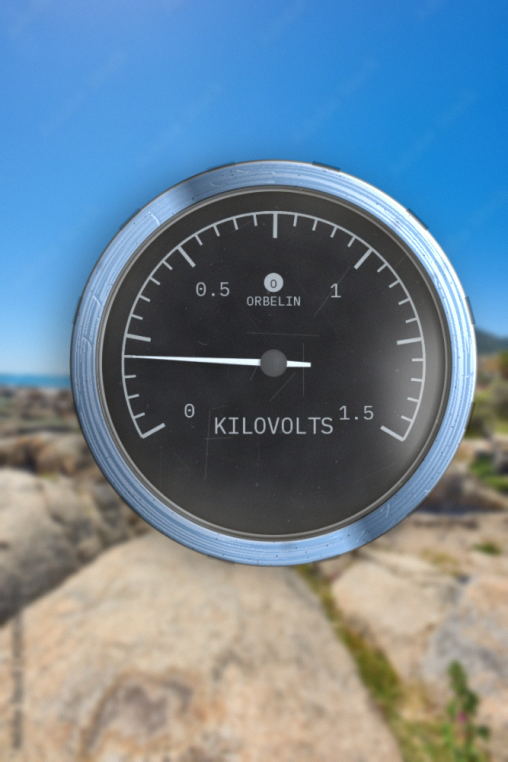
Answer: 0.2 kV
